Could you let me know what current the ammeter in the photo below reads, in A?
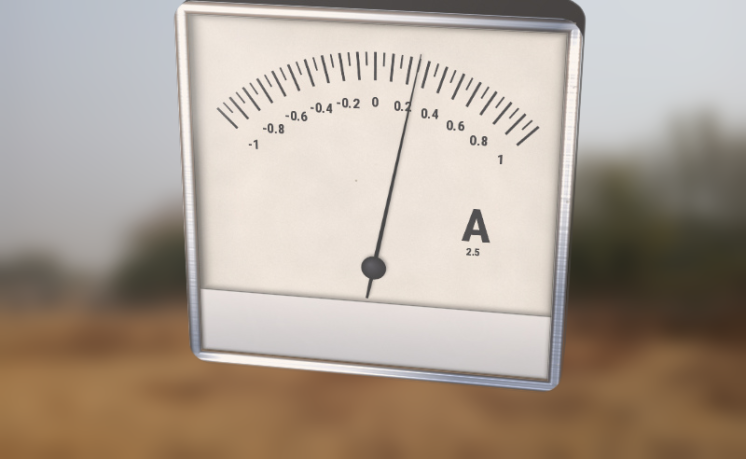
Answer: 0.25 A
